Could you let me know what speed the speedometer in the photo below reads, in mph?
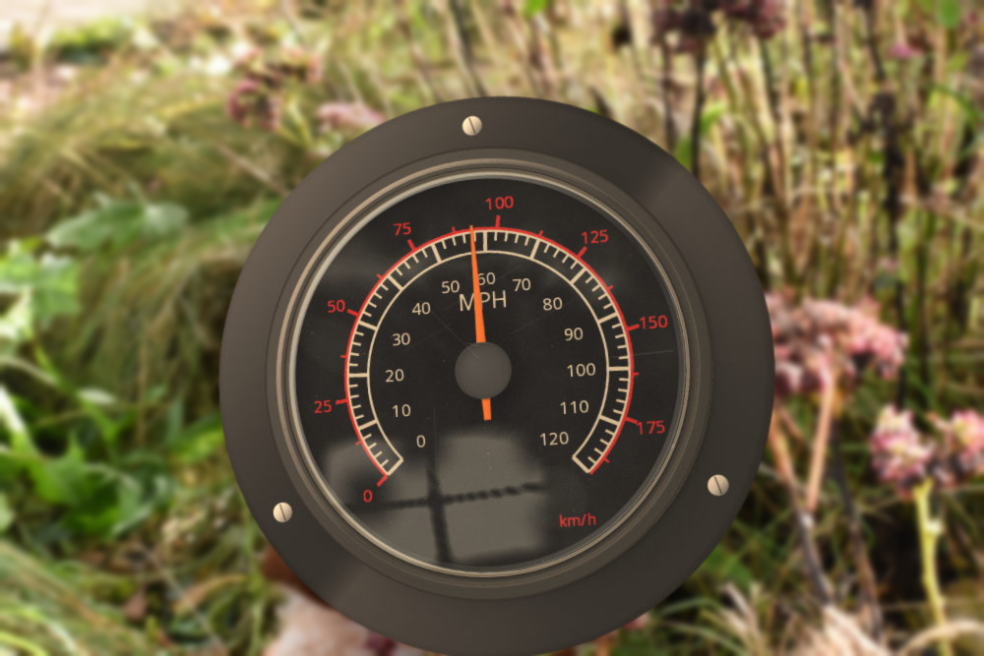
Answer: 58 mph
